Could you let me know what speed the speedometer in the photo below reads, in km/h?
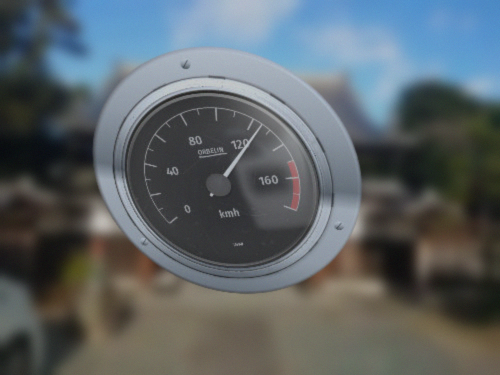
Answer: 125 km/h
